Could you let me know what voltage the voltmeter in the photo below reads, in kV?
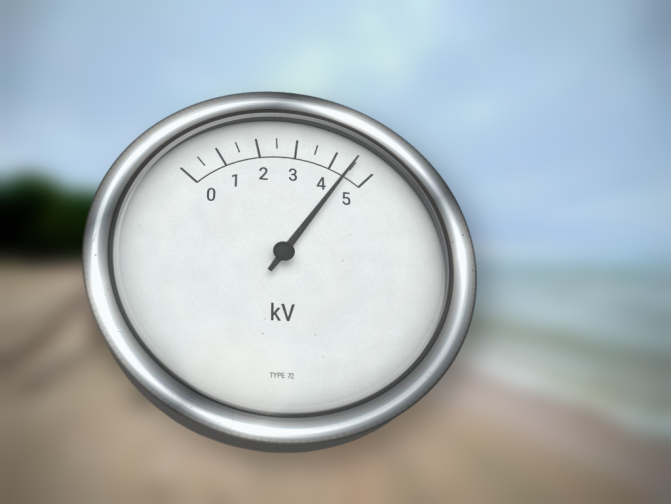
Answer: 4.5 kV
